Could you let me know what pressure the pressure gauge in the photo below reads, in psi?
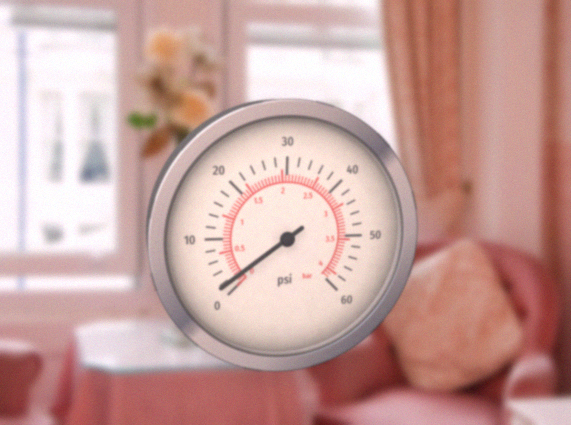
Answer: 2 psi
